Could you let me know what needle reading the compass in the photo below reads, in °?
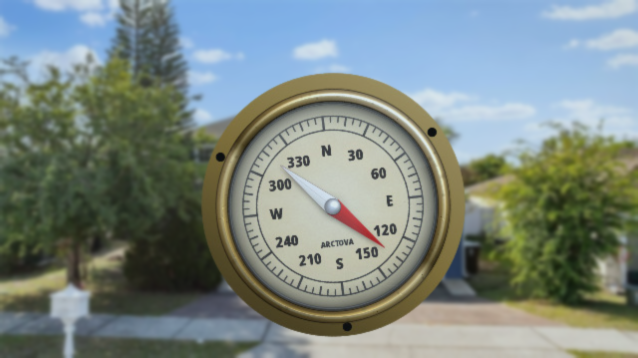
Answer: 135 °
